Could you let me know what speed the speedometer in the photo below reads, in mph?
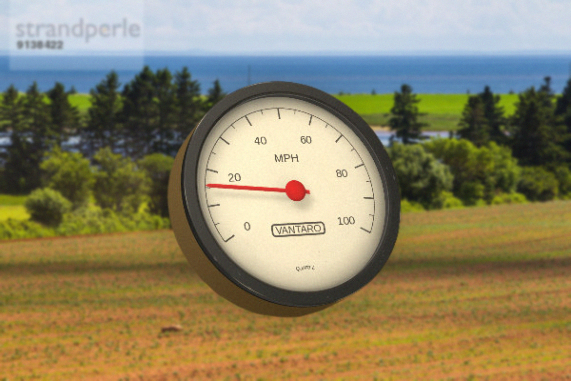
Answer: 15 mph
